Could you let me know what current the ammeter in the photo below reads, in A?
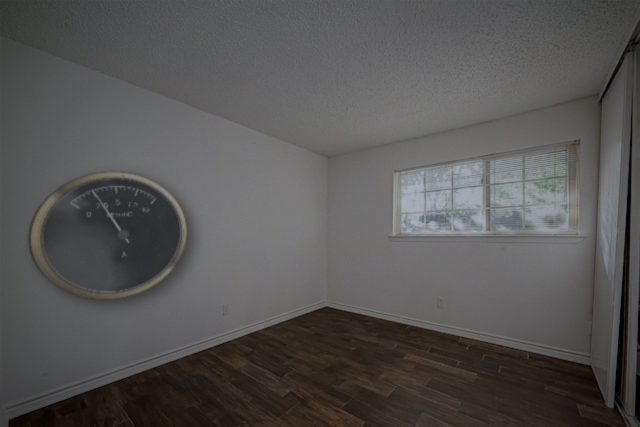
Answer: 2.5 A
